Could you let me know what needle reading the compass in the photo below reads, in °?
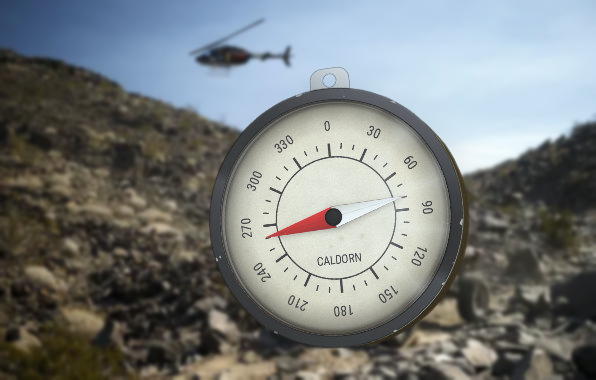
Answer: 260 °
